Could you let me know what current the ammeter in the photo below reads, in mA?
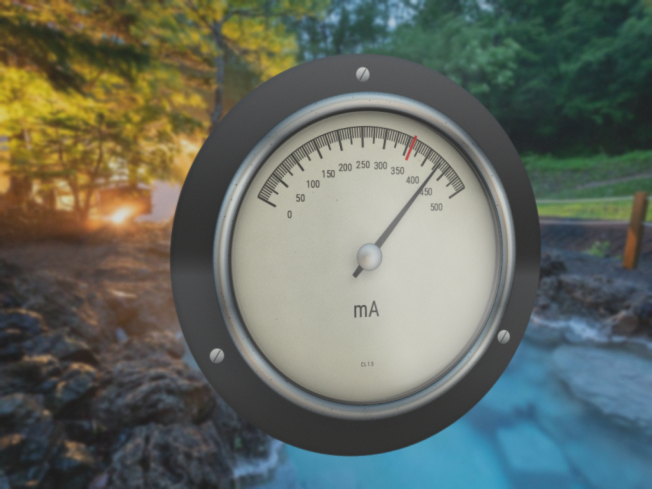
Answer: 425 mA
